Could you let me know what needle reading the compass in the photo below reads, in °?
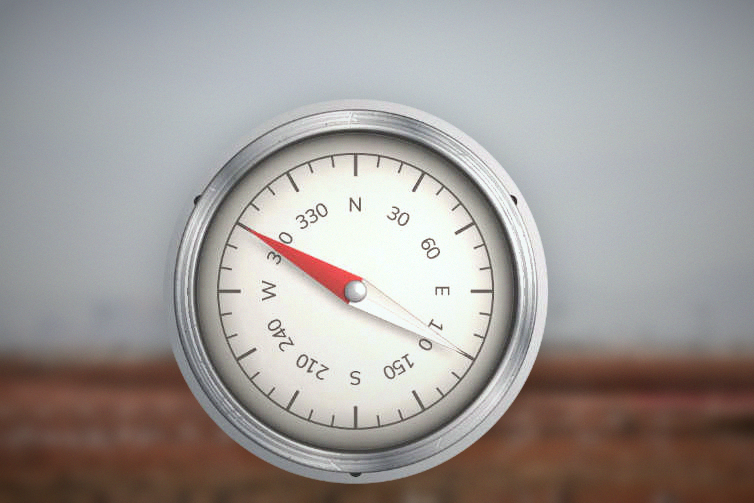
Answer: 300 °
